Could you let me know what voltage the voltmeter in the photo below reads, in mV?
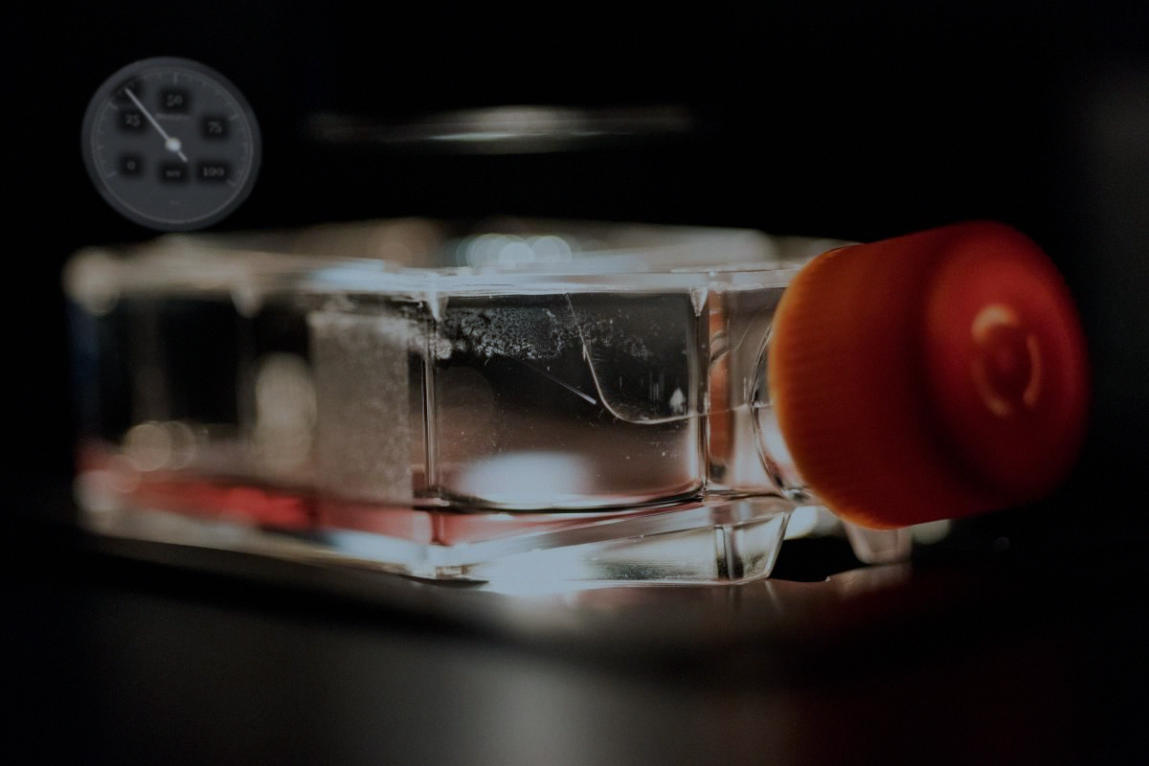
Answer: 32.5 mV
